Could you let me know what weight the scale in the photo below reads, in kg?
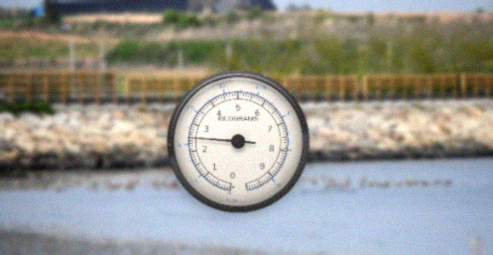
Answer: 2.5 kg
